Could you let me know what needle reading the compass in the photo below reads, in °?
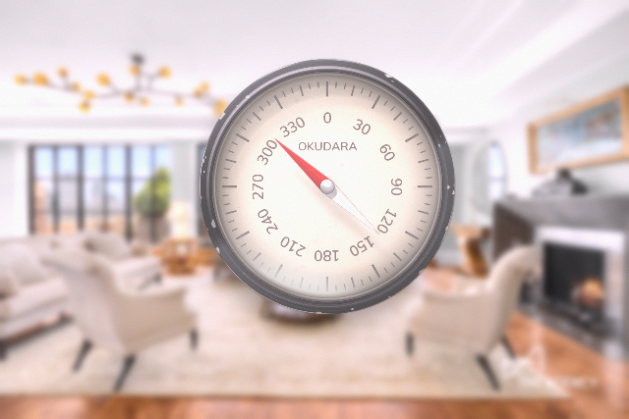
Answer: 312.5 °
